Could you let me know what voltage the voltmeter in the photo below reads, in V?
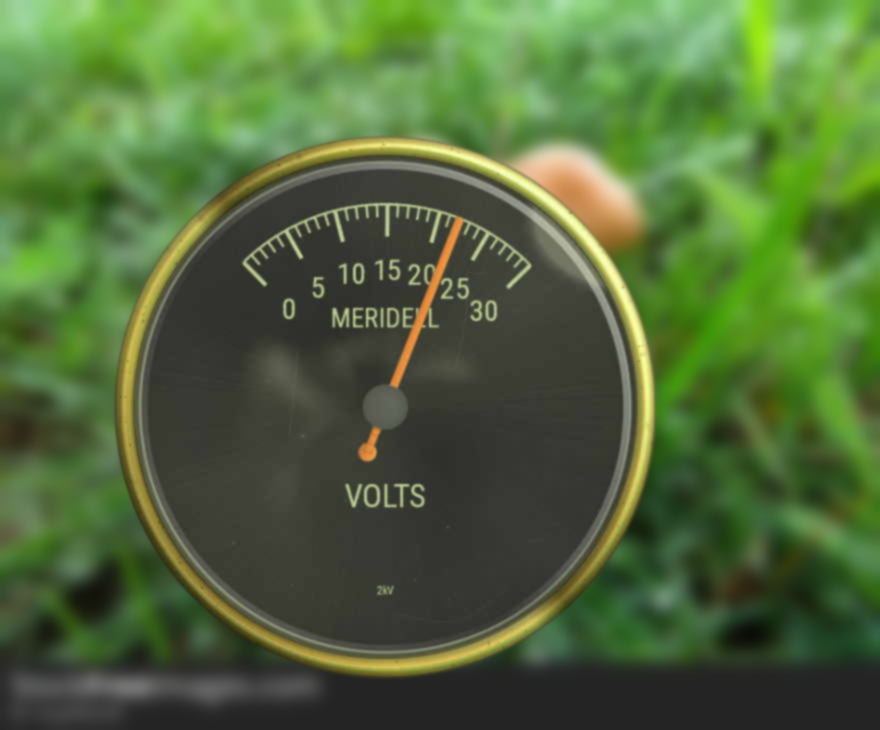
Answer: 22 V
